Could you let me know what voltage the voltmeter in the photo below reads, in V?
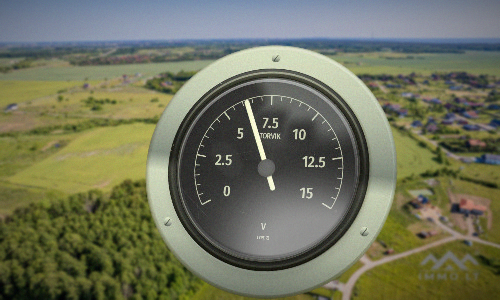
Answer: 6.25 V
